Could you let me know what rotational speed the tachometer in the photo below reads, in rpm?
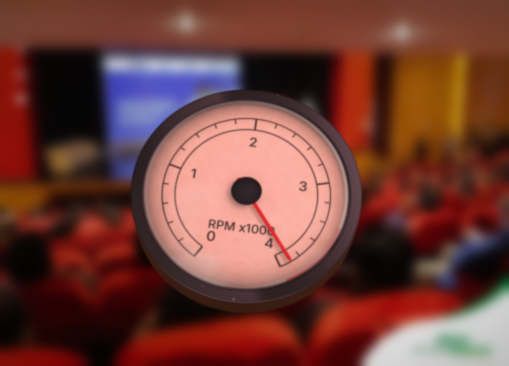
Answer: 3900 rpm
